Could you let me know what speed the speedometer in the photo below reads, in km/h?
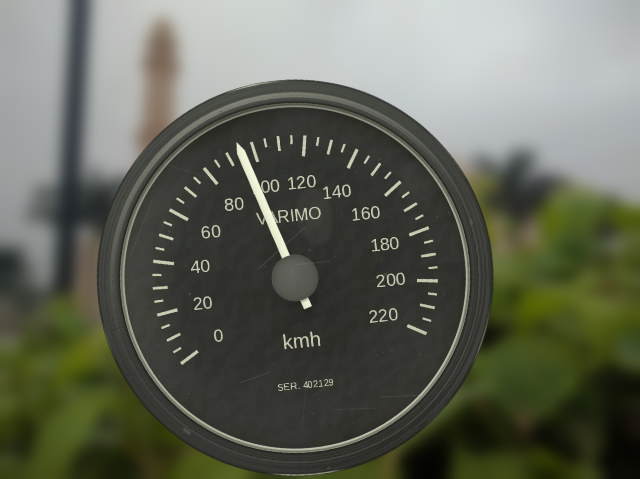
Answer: 95 km/h
